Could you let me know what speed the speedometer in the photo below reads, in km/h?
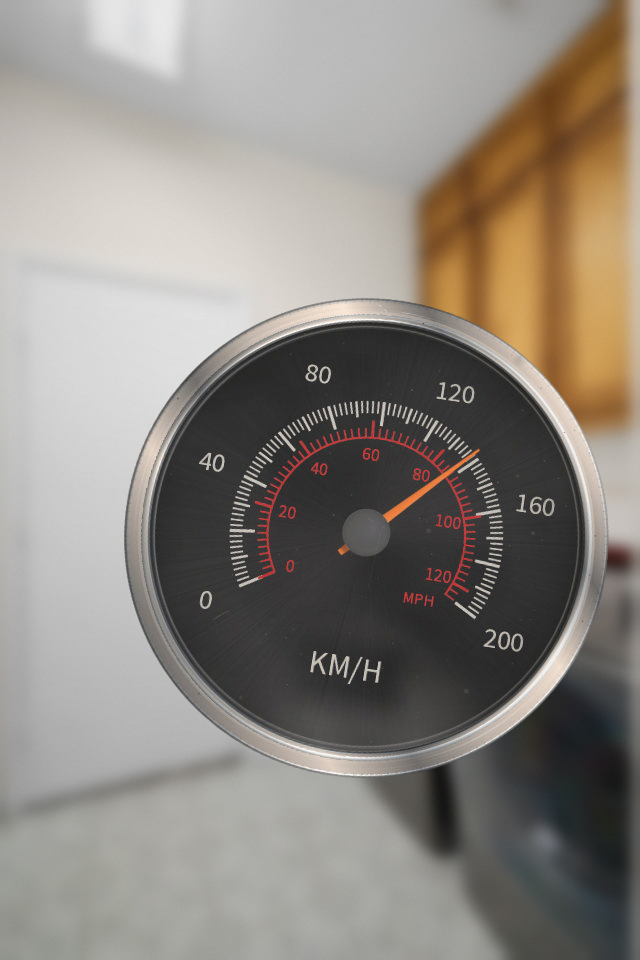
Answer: 138 km/h
